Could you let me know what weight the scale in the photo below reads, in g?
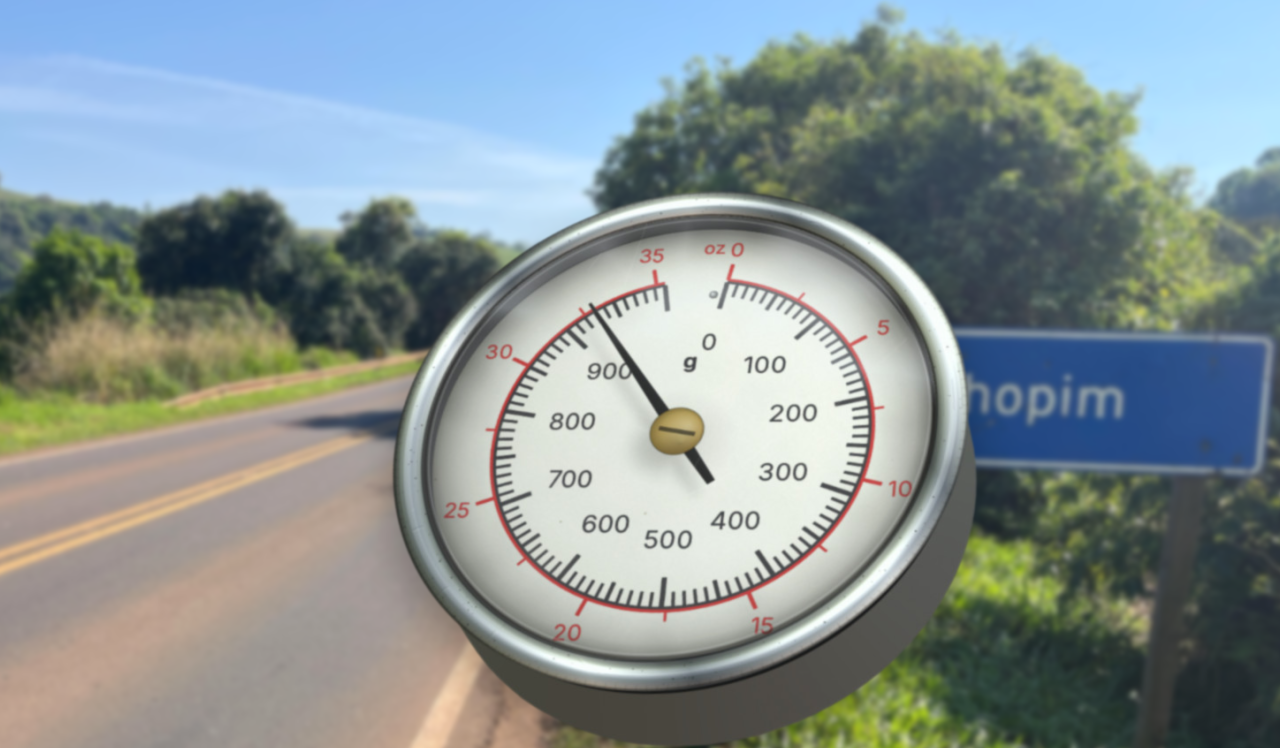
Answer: 930 g
